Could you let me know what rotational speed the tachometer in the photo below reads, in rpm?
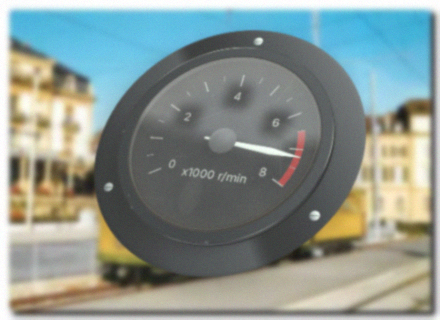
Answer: 7250 rpm
